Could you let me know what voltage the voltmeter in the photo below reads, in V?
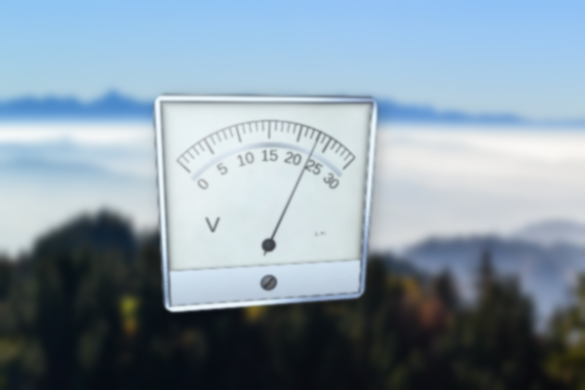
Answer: 23 V
